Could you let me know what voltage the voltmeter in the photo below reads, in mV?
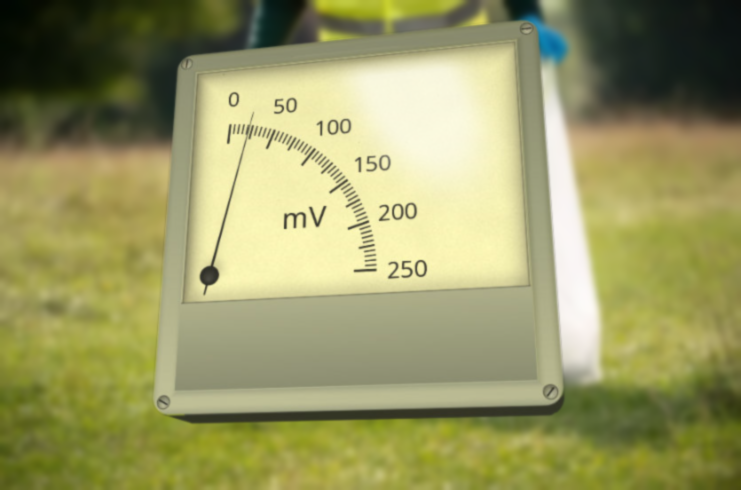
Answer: 25 mV
